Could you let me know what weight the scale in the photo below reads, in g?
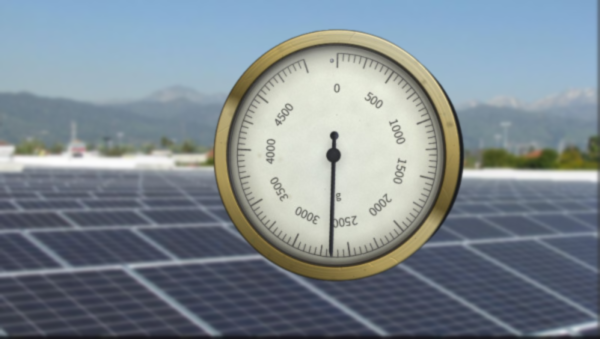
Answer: 2650 g
